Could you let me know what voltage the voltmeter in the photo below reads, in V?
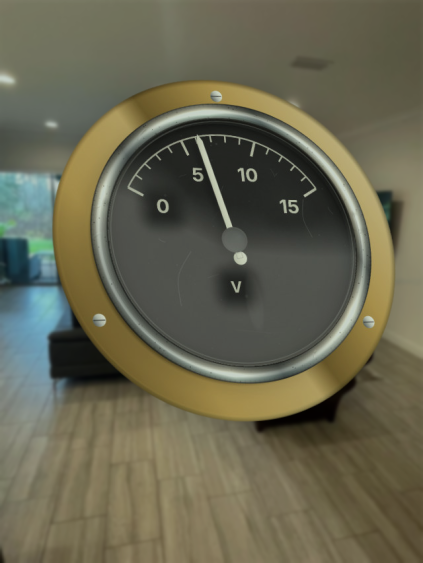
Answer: 6 V
